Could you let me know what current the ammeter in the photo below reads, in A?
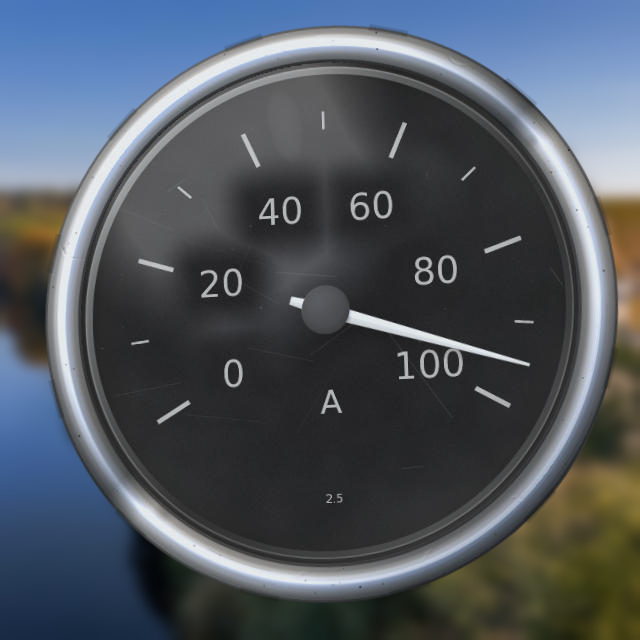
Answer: 95 A
